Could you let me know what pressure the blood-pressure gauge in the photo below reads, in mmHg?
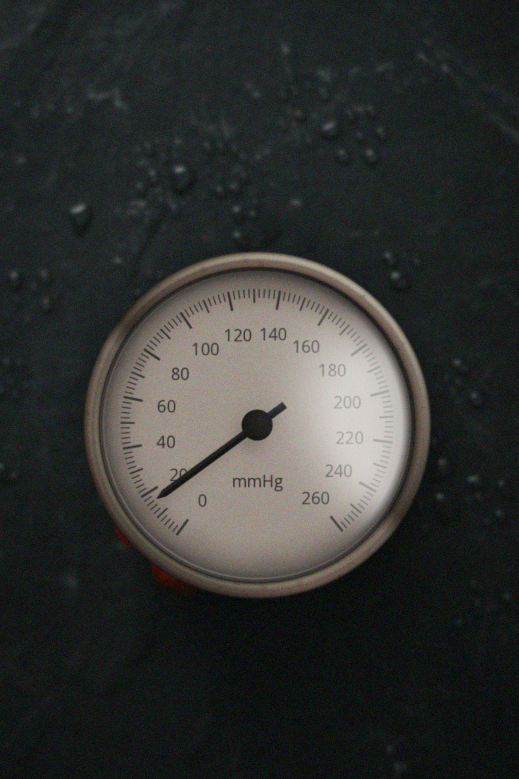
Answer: 16 mmHg
